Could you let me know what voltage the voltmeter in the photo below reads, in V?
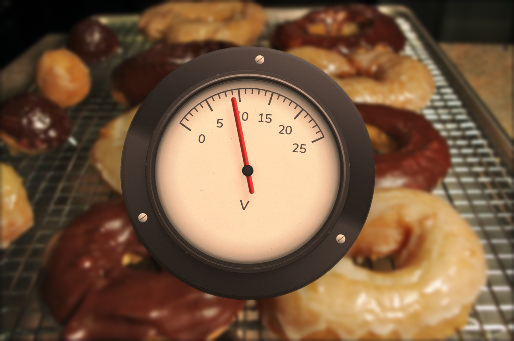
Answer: 9 V
